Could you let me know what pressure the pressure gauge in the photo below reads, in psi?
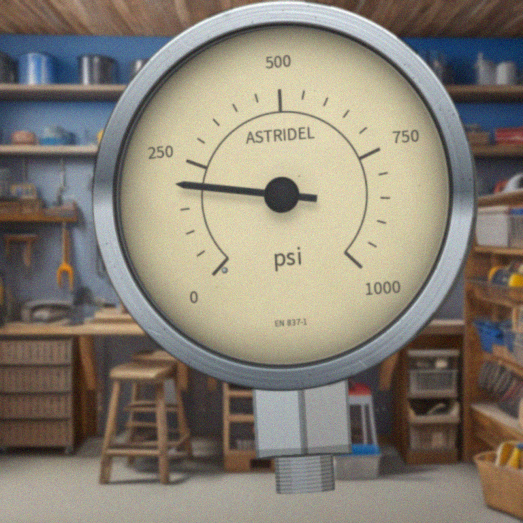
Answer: 200 psi
